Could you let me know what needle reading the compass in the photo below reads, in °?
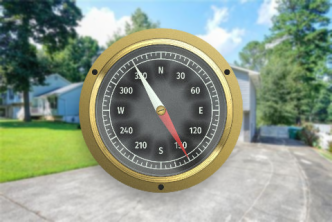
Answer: 150 °
